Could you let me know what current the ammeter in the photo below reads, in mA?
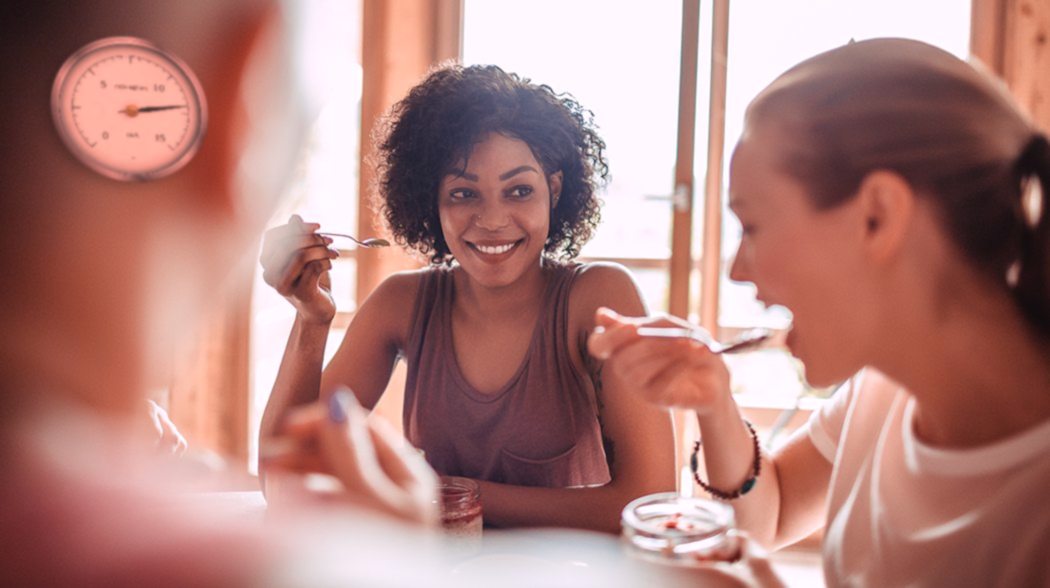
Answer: 12 mA
